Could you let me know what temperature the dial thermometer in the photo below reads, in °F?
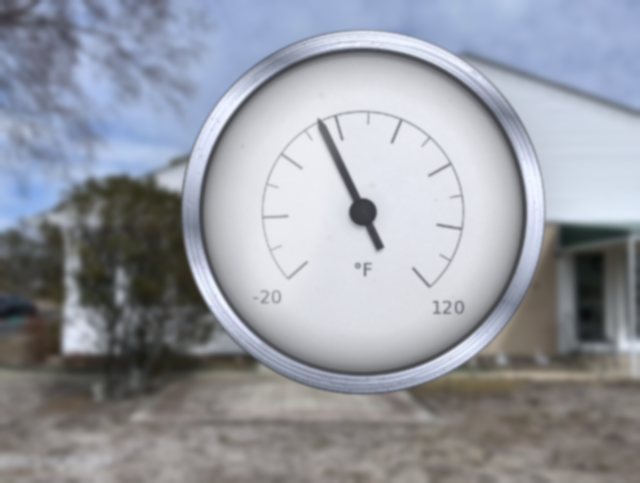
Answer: 35 °F
